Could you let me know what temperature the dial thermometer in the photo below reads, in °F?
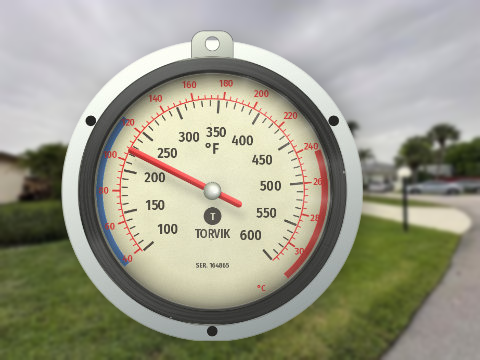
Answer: 225 °F
